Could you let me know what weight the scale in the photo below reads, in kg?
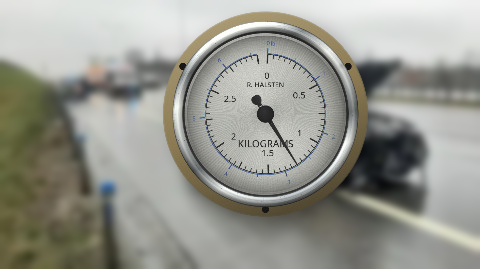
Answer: 1.25 kg
